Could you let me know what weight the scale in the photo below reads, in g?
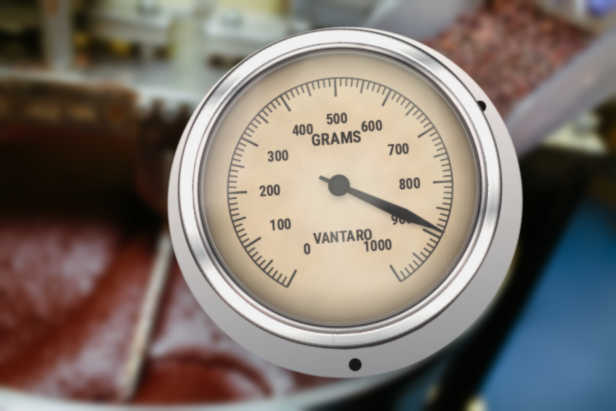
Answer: 890 g
